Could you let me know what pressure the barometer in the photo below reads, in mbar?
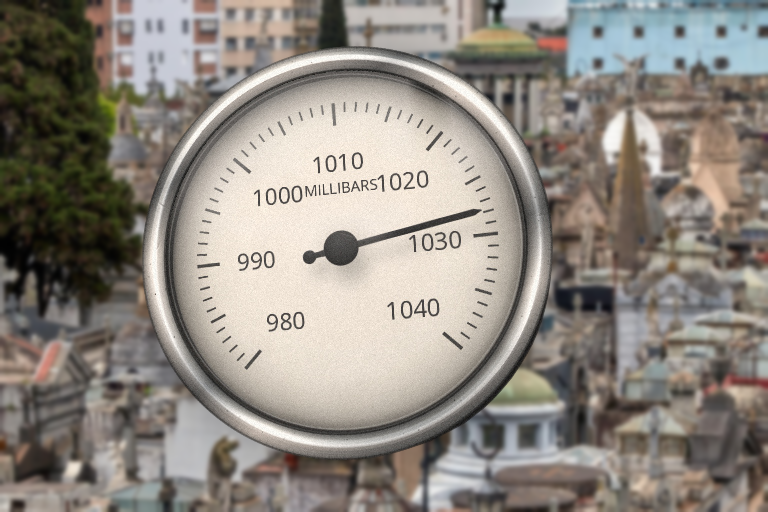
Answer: 1028 mbar
